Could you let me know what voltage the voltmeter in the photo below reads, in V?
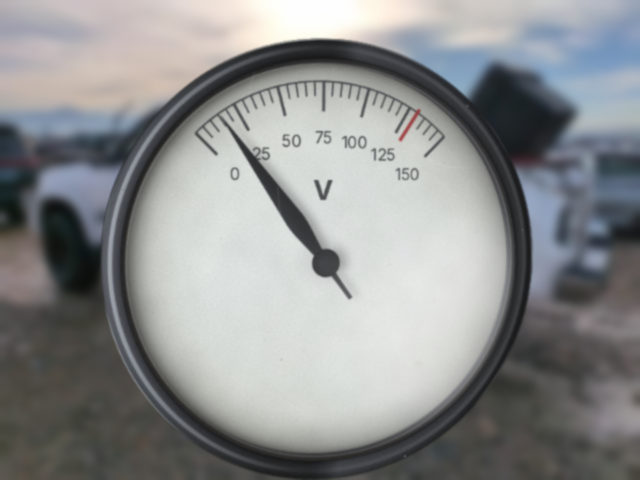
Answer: 15 V
